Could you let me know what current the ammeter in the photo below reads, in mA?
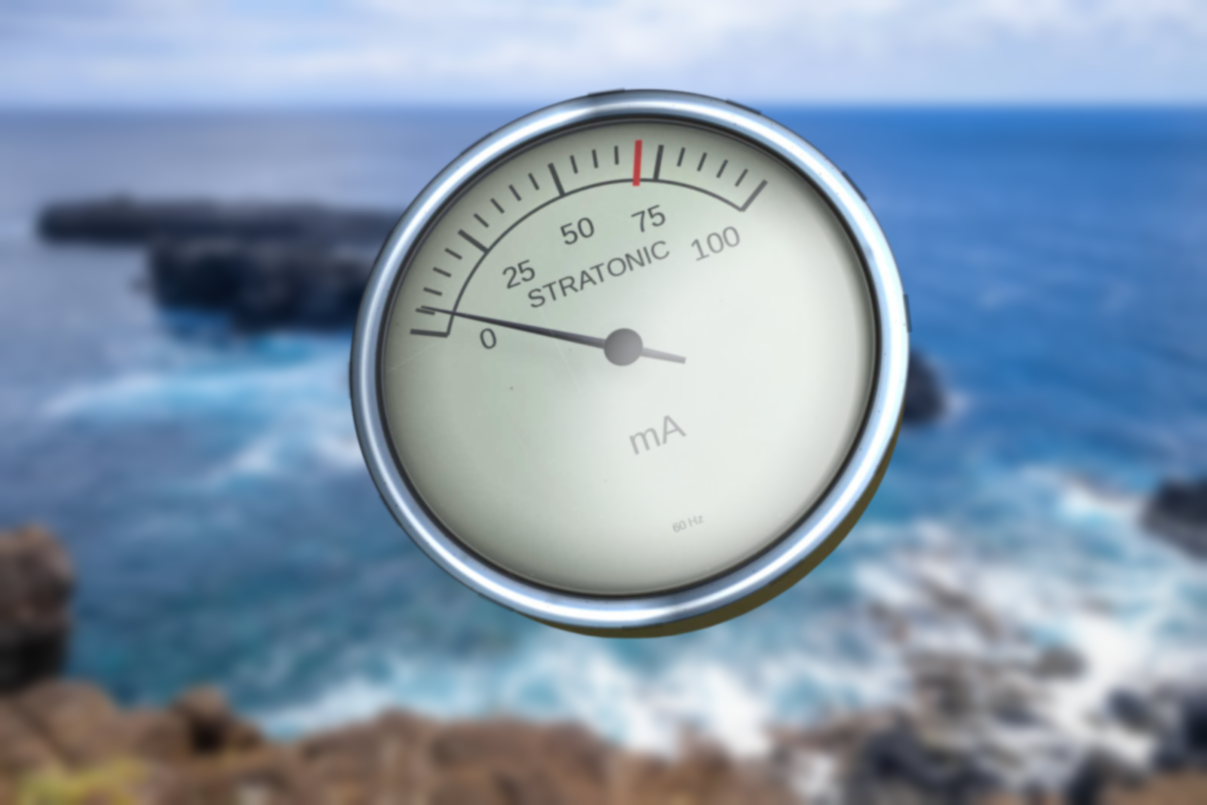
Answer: 5 mA
